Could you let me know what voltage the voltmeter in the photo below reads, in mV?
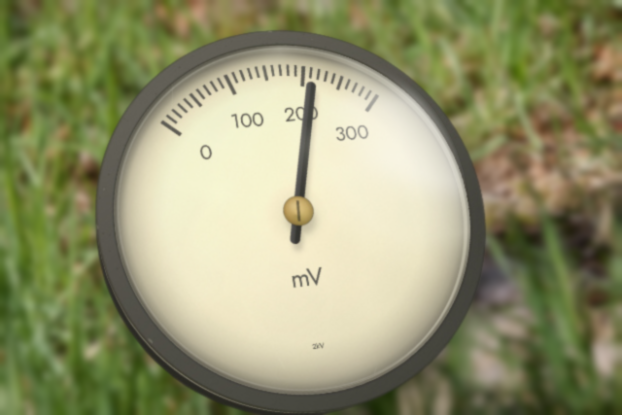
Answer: 210 mV
